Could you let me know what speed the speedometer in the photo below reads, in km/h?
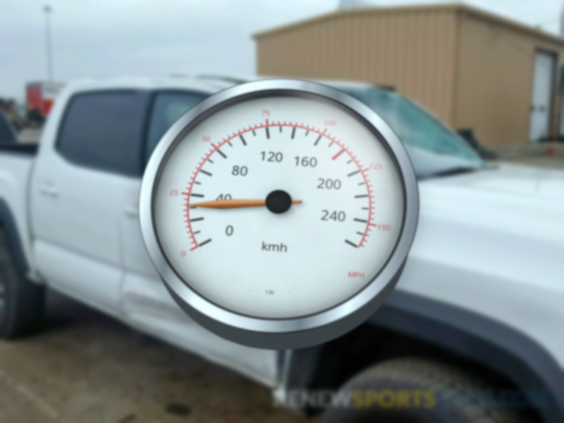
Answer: 30 km/h
